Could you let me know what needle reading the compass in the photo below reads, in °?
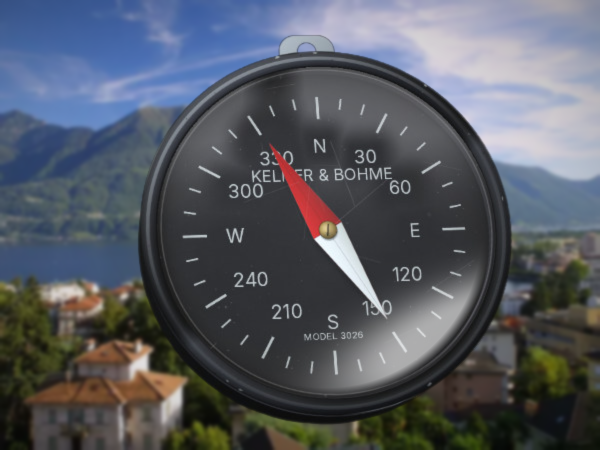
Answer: 330 °
